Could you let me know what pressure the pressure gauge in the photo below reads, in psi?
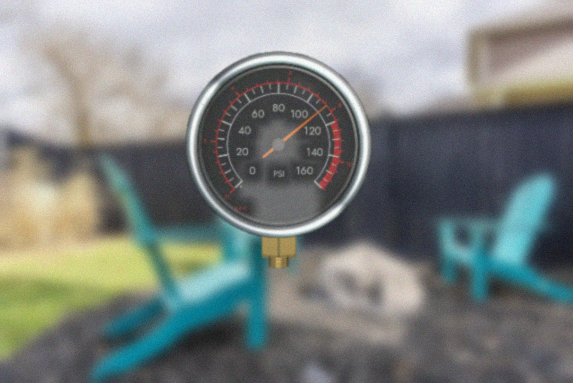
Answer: 110 psi
